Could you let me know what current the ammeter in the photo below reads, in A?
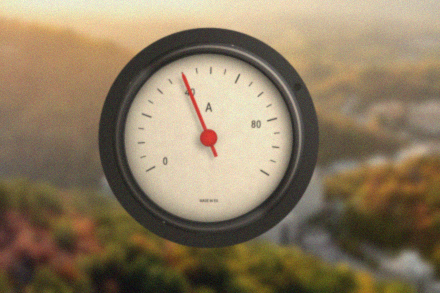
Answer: 40 A
